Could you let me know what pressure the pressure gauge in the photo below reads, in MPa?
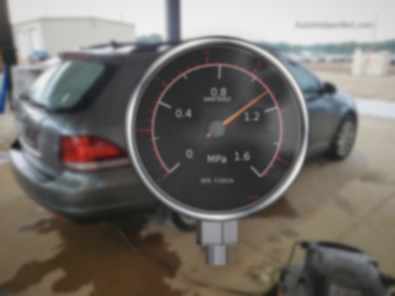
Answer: 1.1 MPa
